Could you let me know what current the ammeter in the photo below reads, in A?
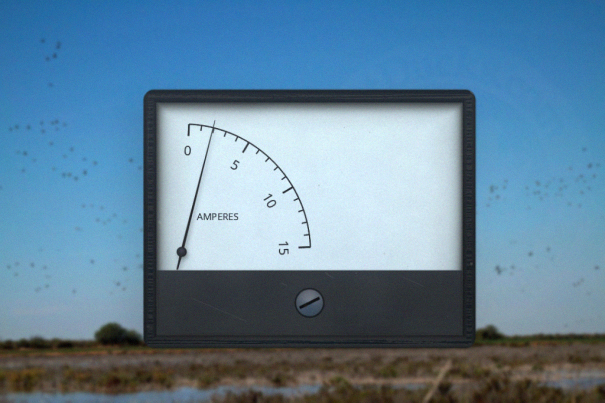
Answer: 2 A
